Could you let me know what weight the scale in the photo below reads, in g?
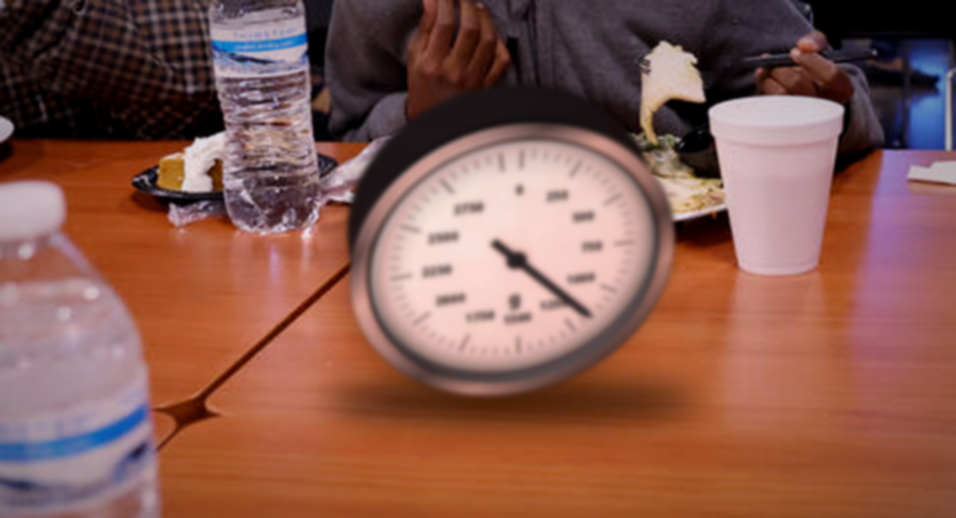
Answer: 1150 g
